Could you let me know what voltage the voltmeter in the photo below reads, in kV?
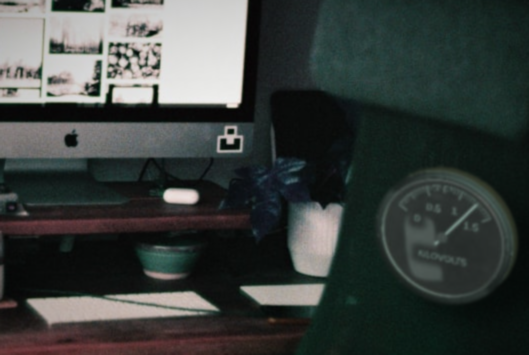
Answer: 1.25 kV
